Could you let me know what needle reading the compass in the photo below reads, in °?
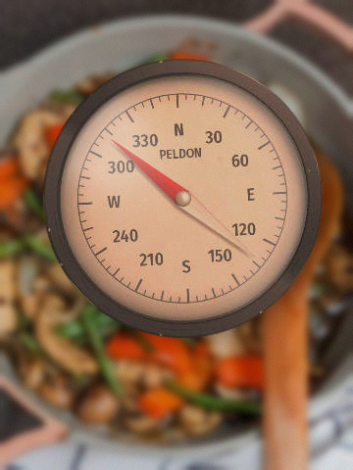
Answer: 312.5 °
